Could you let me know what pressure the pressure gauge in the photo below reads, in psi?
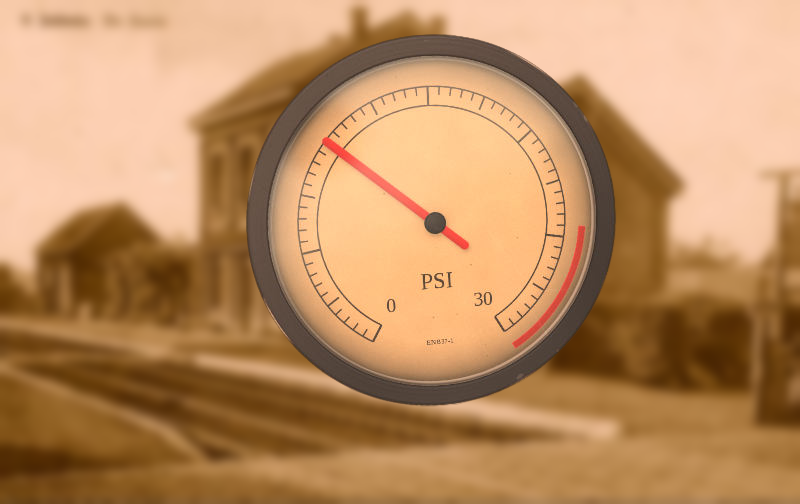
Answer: 10 psi
